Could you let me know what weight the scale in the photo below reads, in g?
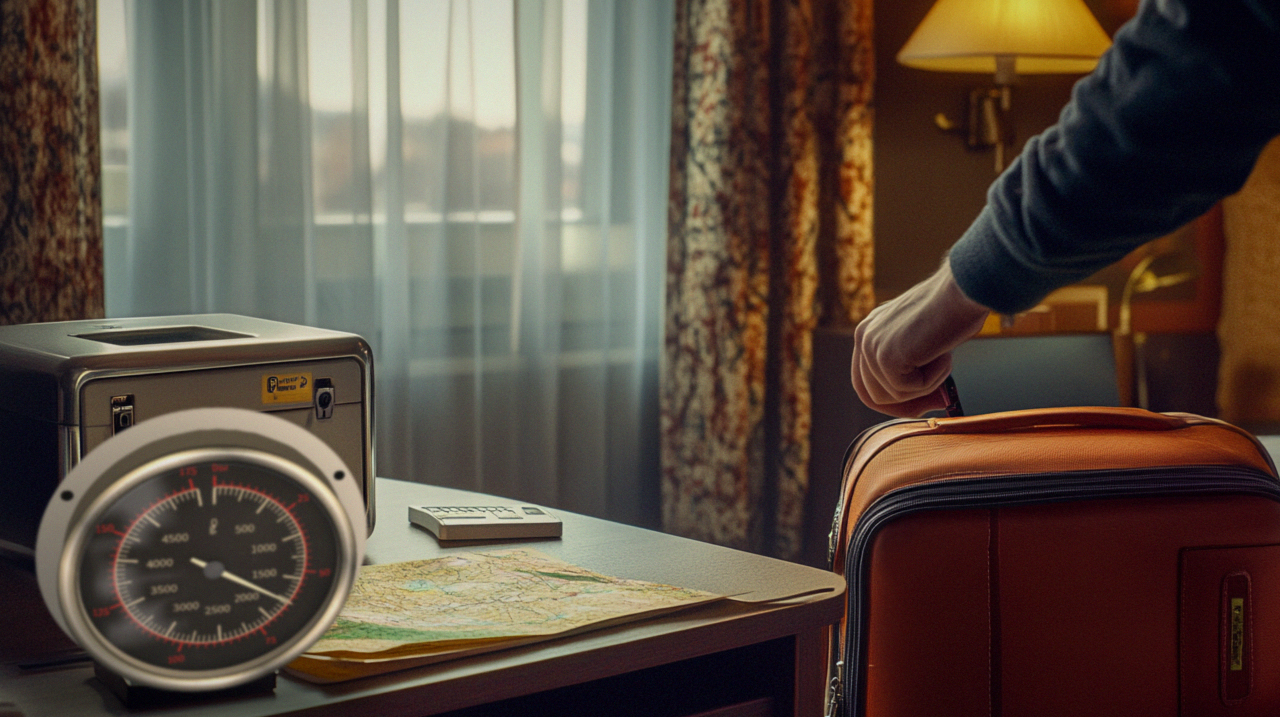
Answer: 1750 g
